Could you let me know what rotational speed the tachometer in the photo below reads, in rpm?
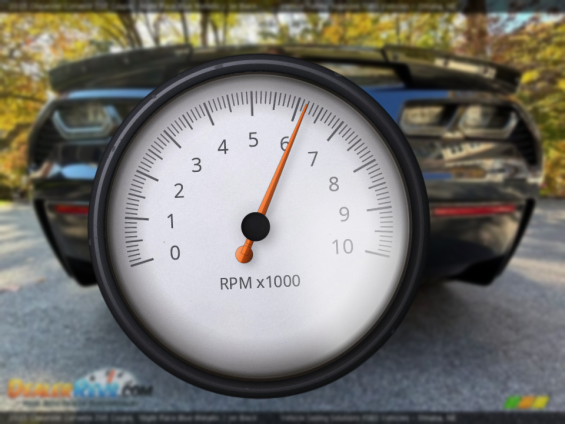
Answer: 6200 rpm
